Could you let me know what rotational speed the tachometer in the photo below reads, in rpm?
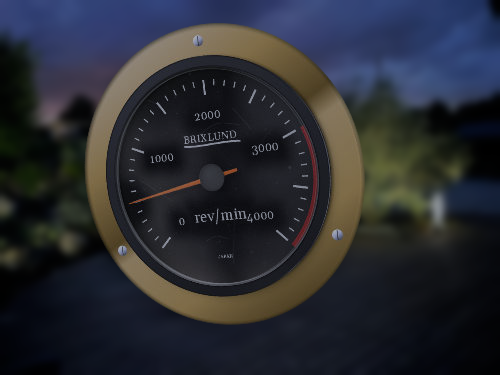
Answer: 500 rpm
